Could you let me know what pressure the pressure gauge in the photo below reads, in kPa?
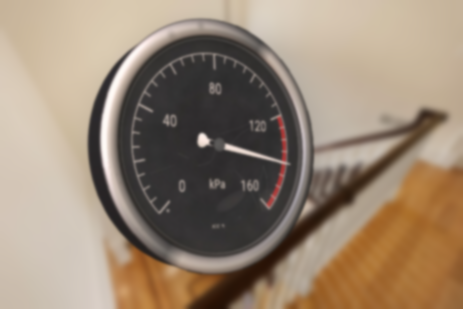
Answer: 140 kPa
